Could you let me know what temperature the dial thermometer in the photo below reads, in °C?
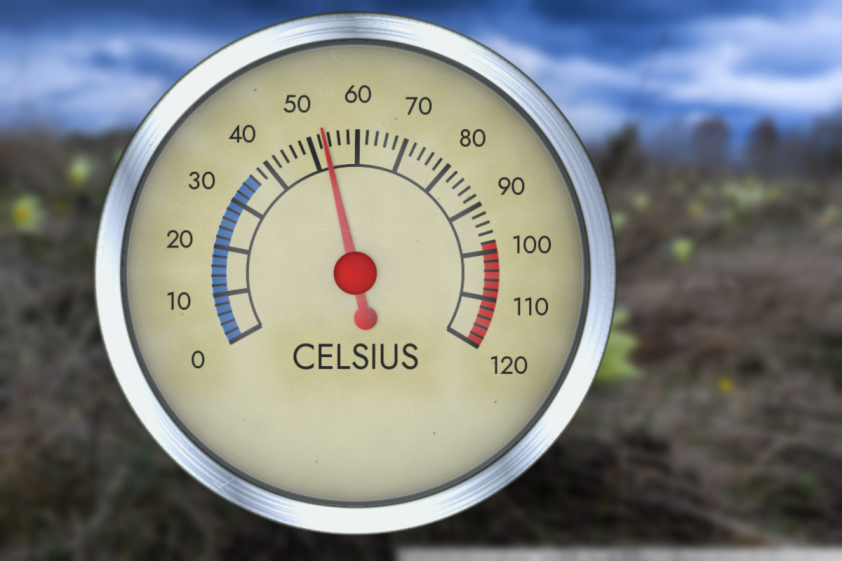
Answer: 53 °C
